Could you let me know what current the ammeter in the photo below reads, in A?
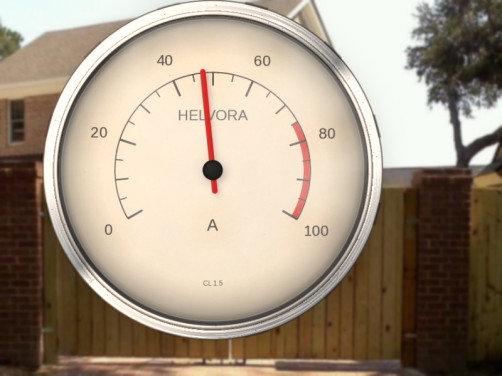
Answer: 47.5 A
